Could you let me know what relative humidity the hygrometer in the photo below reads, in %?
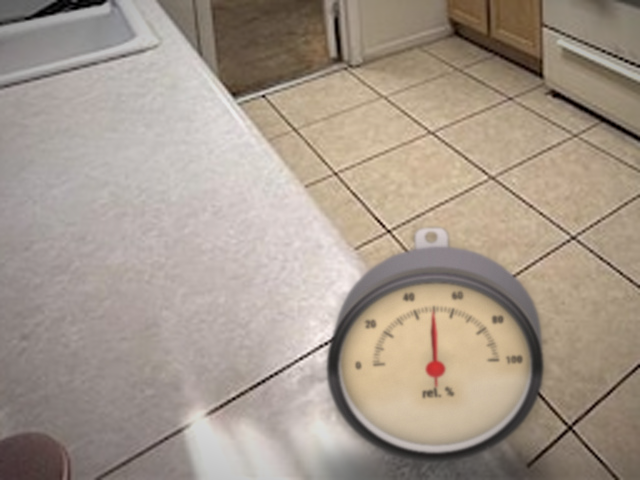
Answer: 50 %
